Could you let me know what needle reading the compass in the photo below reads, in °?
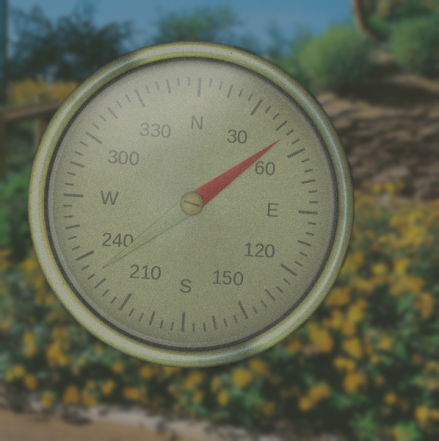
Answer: 50 °
